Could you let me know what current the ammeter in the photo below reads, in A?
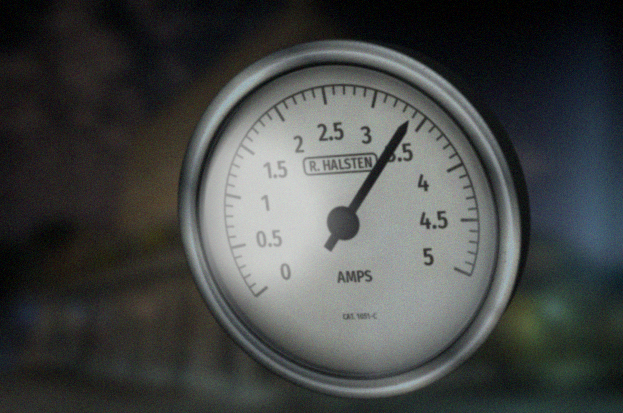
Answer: 3.4 A
